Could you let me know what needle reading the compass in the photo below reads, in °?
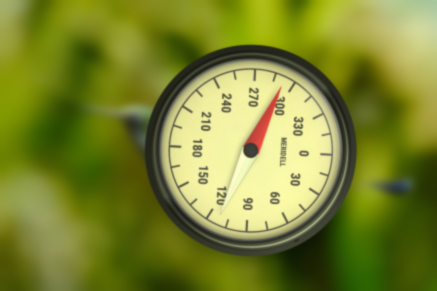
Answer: 292.5 °
